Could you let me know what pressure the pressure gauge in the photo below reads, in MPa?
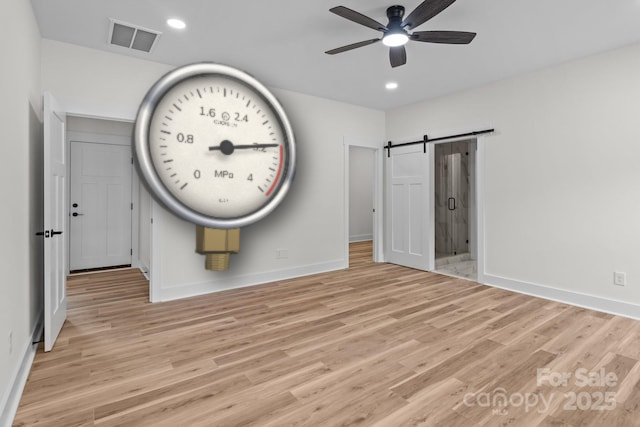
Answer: 3.2 MPa
